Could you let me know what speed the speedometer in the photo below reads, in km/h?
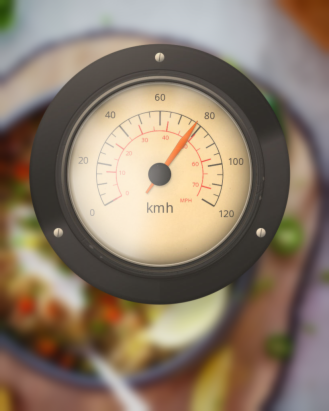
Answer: 77.5 km/h
